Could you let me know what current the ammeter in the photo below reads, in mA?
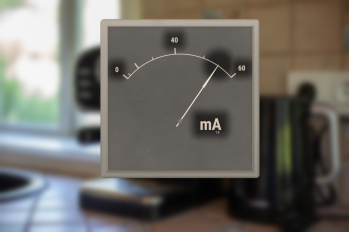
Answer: 55 mA
